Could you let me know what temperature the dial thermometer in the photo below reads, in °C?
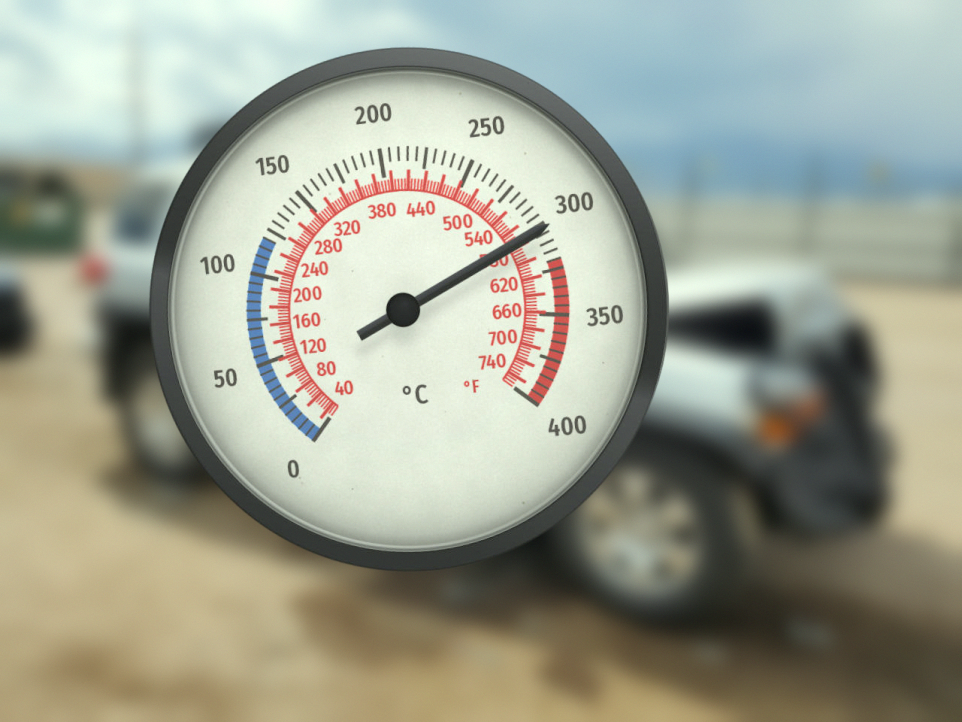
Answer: 302.5 °C
